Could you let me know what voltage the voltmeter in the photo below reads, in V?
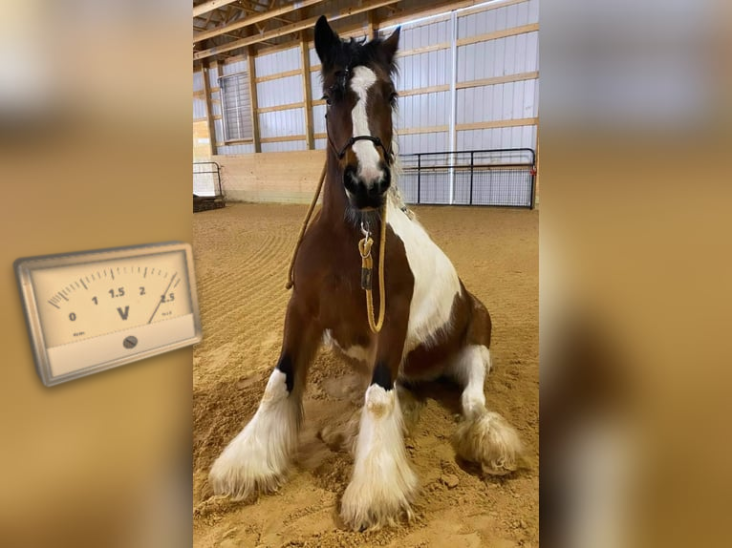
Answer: 2.4 V
